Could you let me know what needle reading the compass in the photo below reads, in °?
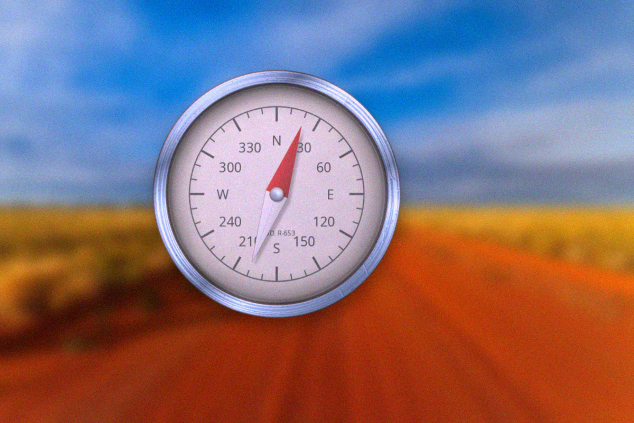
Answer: 20 °
